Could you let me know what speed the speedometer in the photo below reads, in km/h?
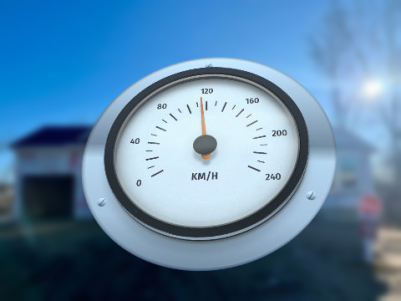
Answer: 115 km/h
